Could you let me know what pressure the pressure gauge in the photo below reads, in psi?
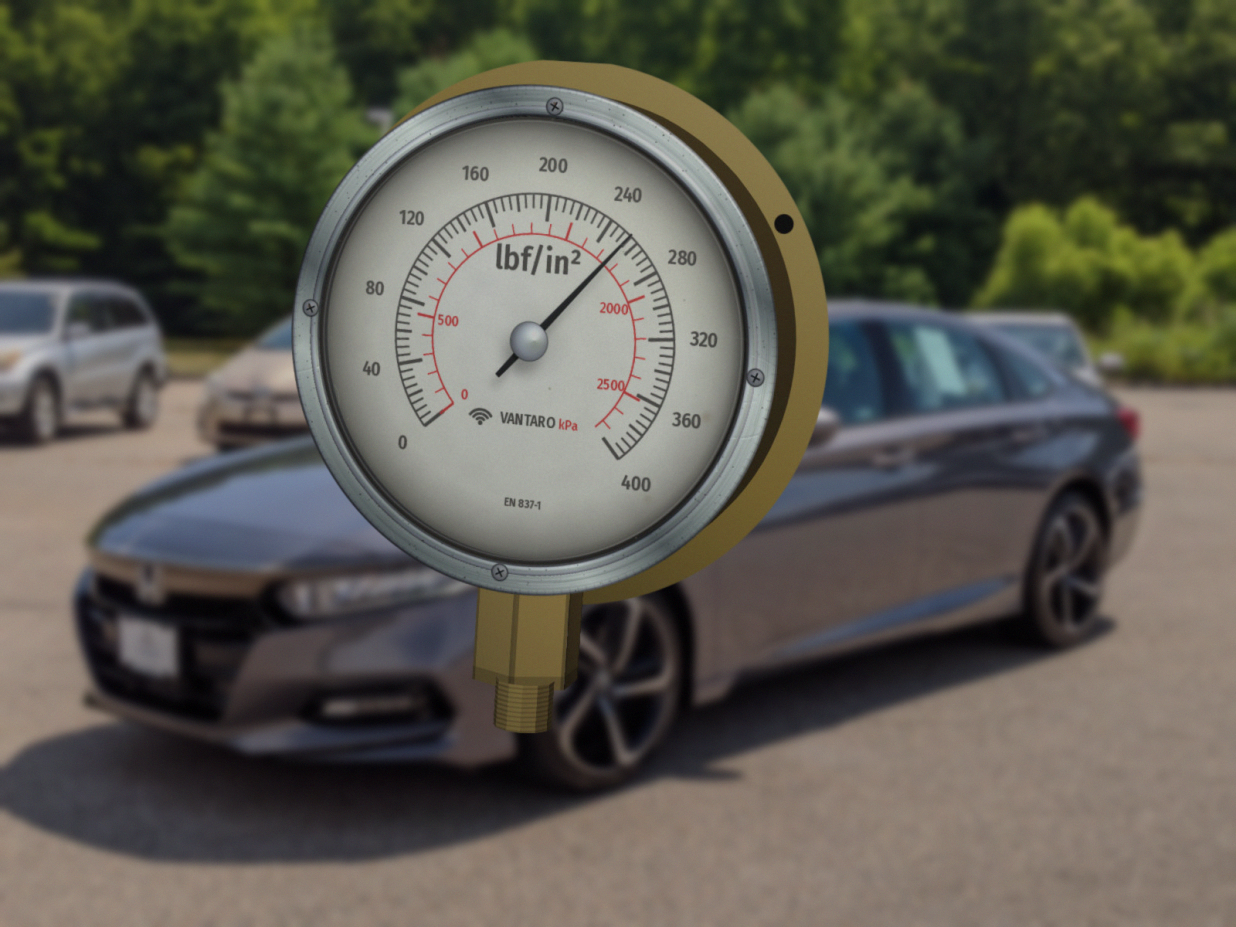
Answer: 255 psi
